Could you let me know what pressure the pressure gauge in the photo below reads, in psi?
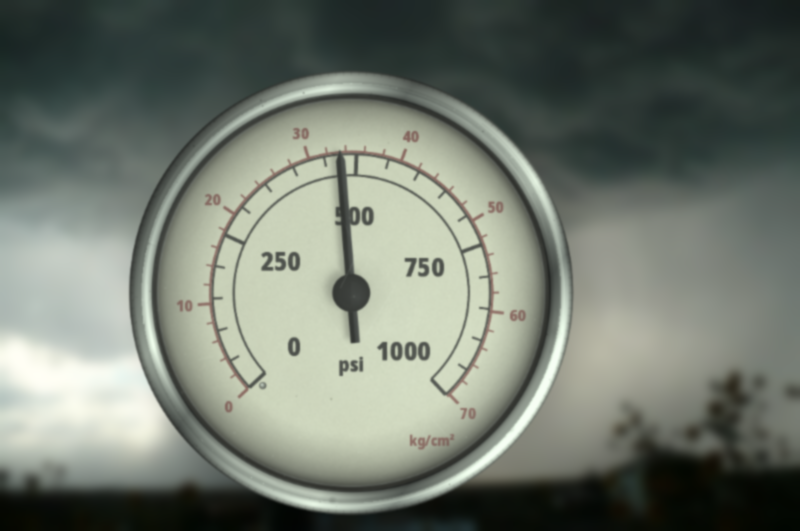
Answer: 475 psi
